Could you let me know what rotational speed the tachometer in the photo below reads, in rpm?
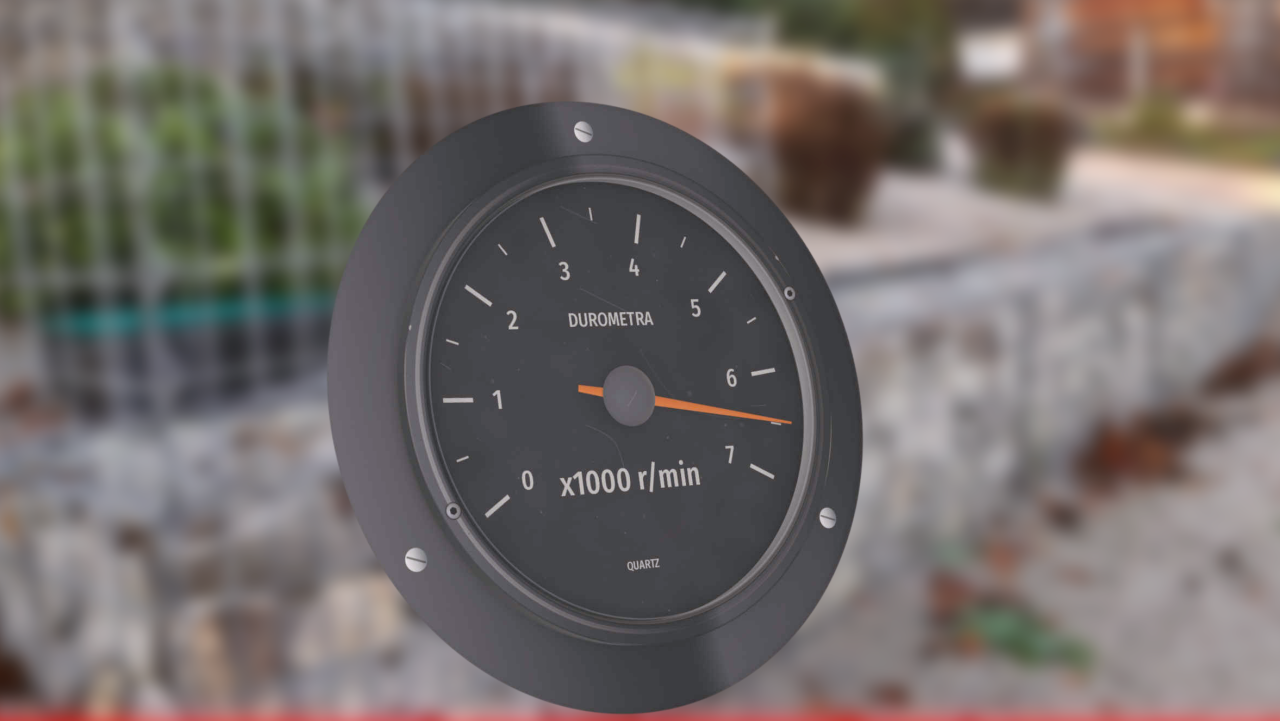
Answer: 6500 rpm
